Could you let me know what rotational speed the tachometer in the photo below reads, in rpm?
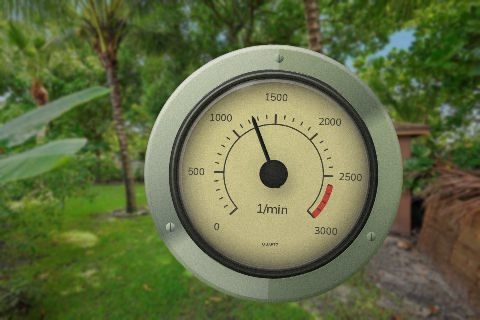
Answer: 1250 rpm
